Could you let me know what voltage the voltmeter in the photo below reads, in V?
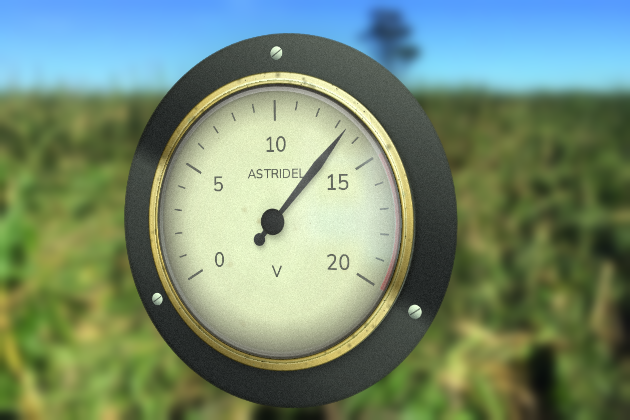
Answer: 13.5 V
